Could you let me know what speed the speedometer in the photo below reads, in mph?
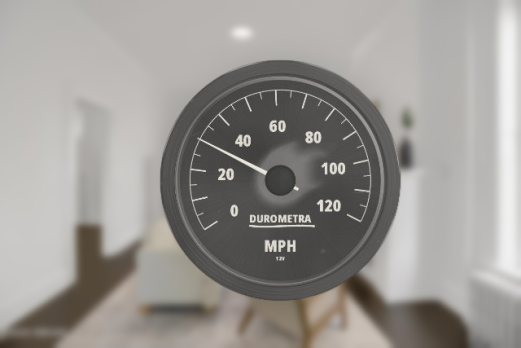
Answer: 30 mph
